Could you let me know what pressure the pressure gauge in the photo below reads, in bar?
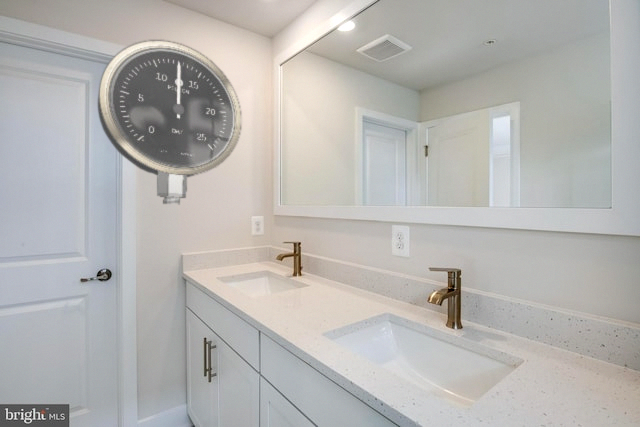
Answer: 12.5 bar
